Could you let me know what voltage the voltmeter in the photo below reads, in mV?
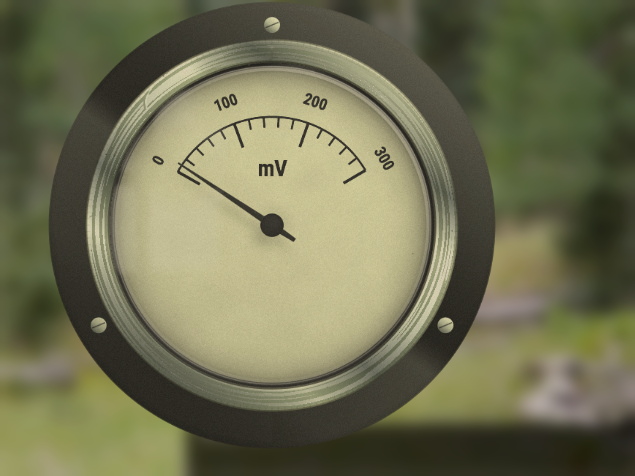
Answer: 10 mV
